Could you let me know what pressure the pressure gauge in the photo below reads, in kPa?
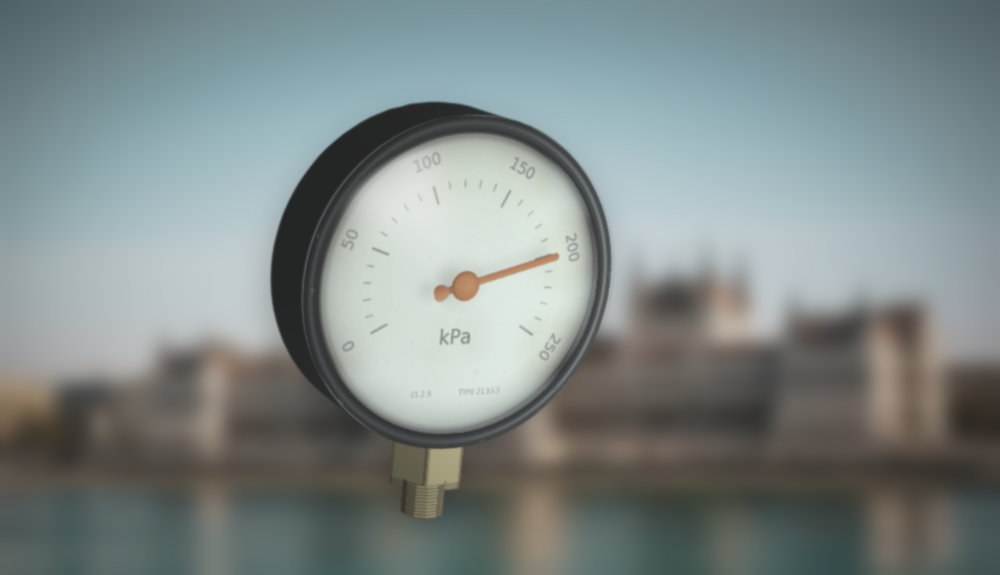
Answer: 200 kPa
